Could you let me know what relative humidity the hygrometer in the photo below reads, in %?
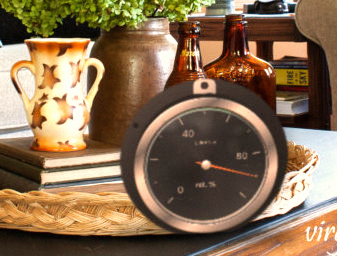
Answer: 90 %
